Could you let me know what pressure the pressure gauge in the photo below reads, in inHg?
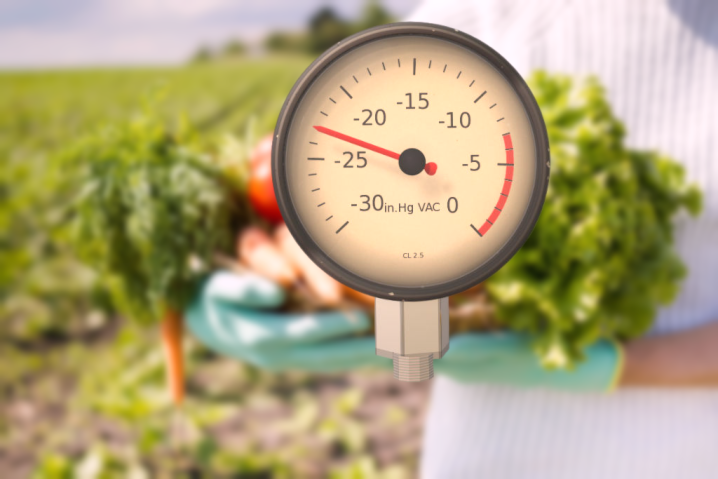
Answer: -23 inHg
